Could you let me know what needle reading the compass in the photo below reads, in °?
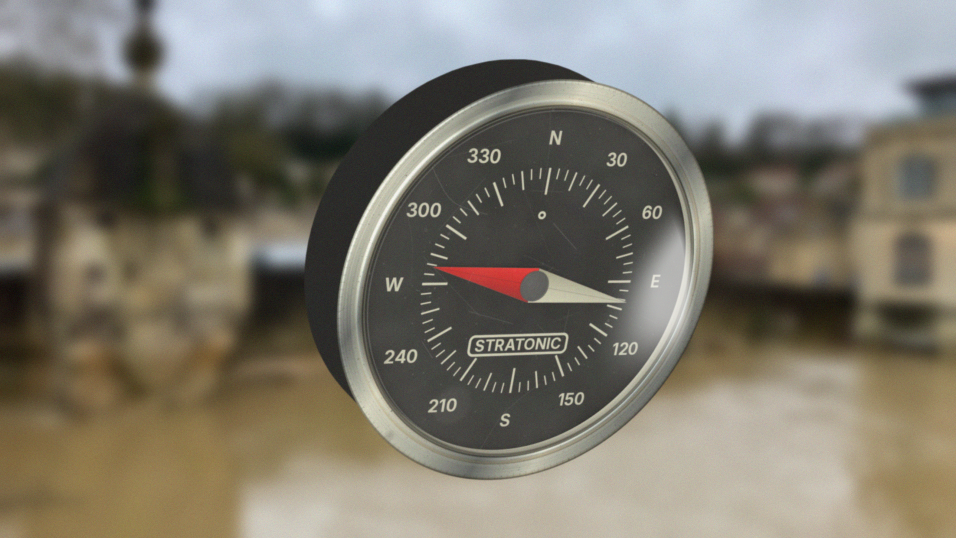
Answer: 280 °
